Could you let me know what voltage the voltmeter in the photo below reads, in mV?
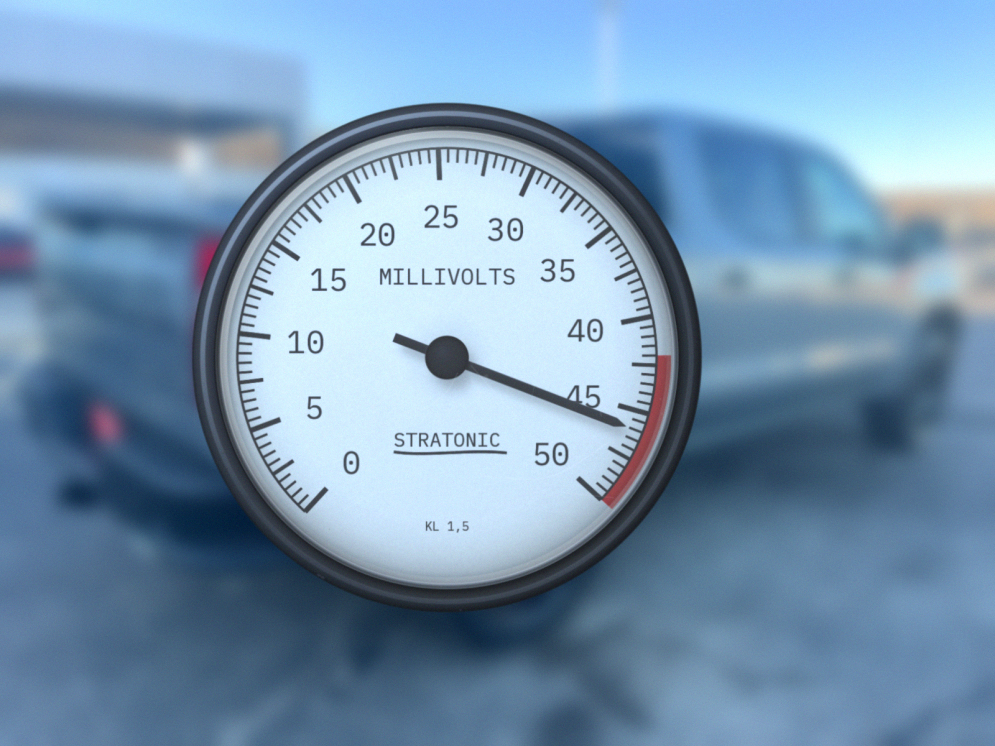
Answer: 46 mV
